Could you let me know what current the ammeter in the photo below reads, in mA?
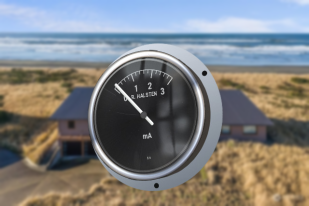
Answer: 0.2 mA
